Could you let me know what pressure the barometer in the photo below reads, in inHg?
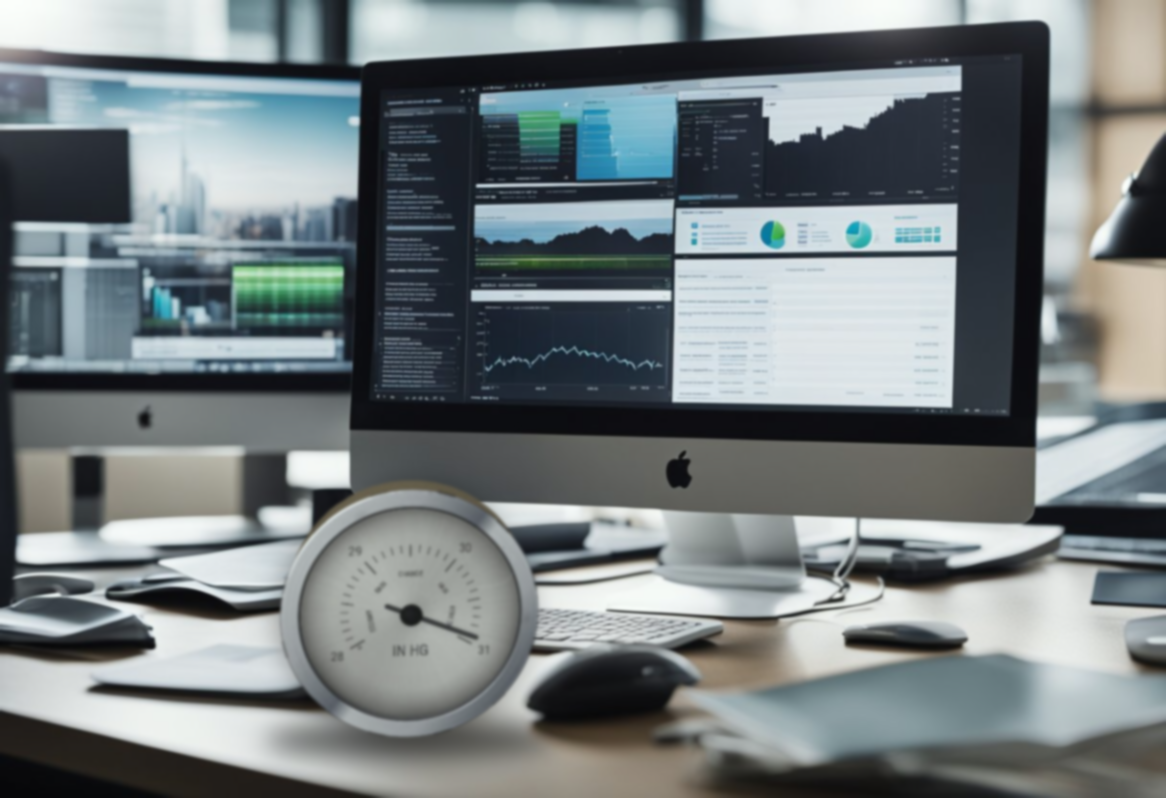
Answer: 30.9 inHg
